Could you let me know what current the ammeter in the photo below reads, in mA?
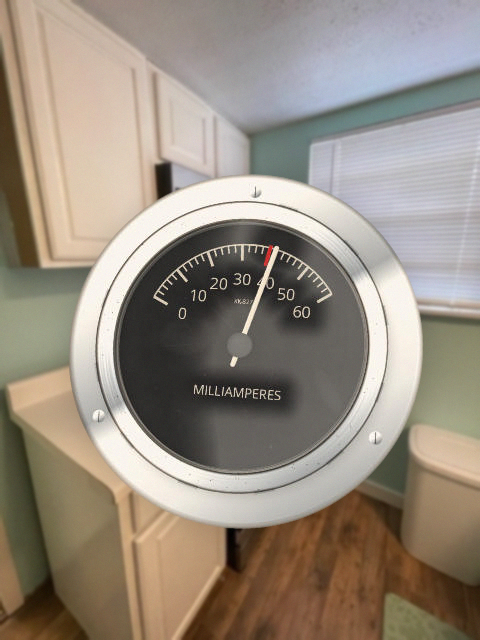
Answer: 40 mA
